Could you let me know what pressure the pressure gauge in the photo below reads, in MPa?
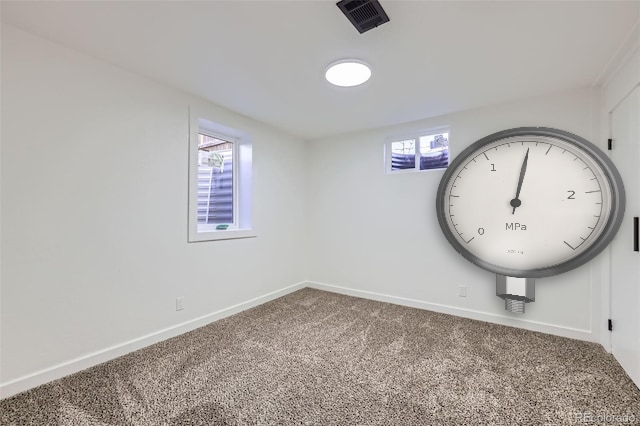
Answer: 1.35 MPa
